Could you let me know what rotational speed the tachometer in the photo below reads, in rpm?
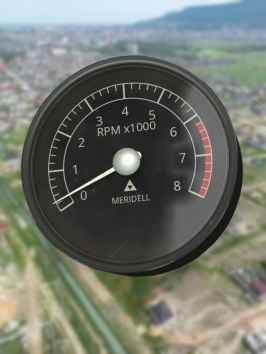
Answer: 200 rpm
